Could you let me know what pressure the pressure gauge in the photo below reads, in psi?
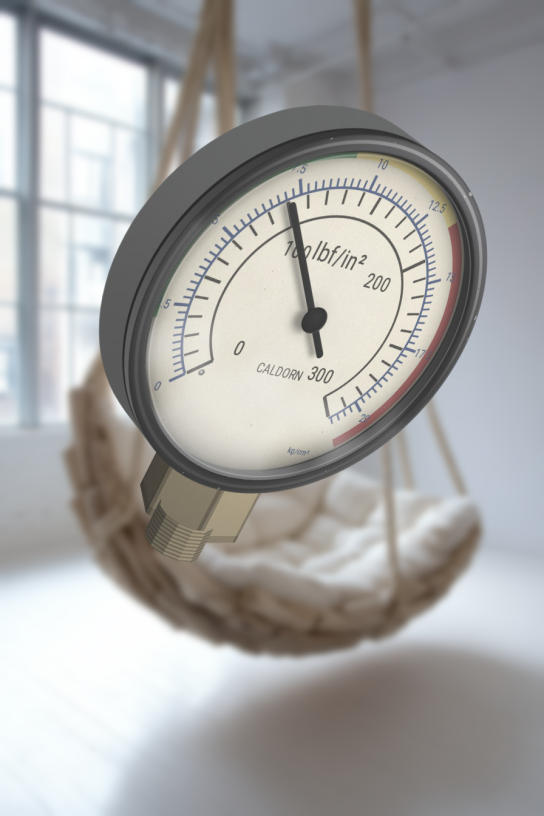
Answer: 100 psi
